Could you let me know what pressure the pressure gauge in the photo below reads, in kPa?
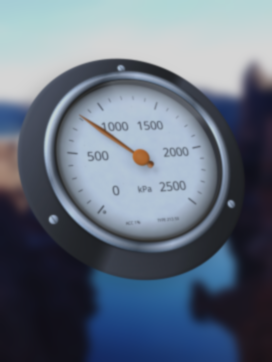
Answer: 800 kPa
